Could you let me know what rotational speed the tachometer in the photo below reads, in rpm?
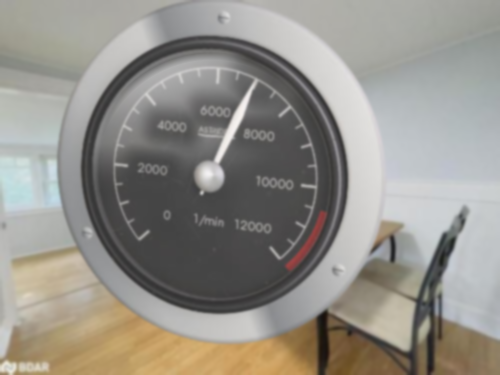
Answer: 7000 rpm
